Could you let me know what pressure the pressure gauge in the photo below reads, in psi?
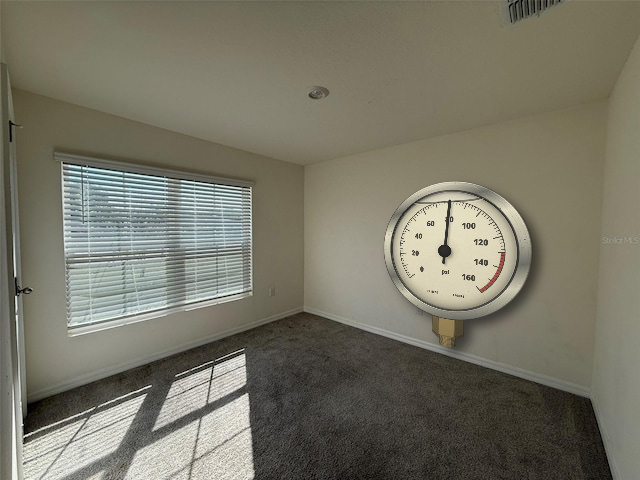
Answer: 80 psi
